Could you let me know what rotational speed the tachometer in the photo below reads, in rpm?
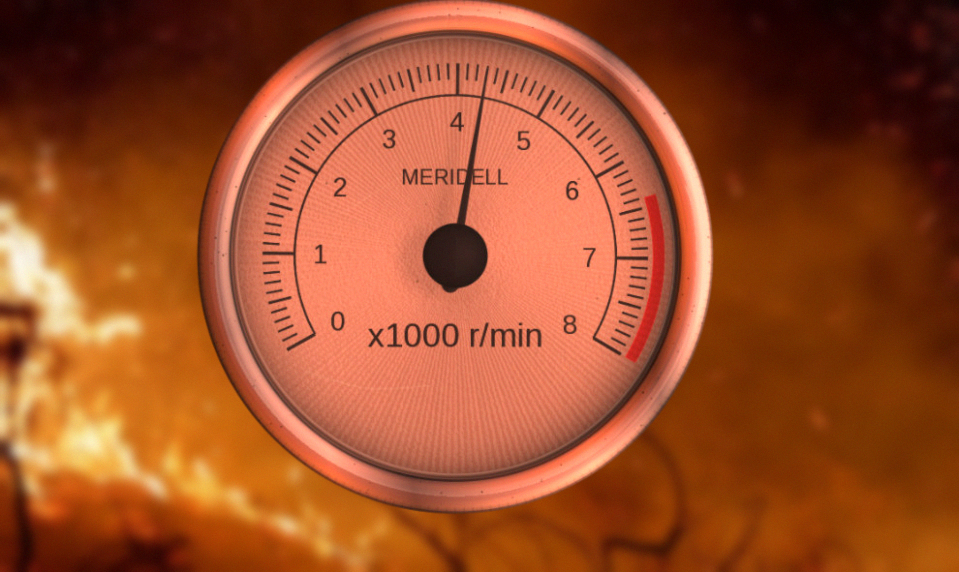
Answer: 4300 rpm
